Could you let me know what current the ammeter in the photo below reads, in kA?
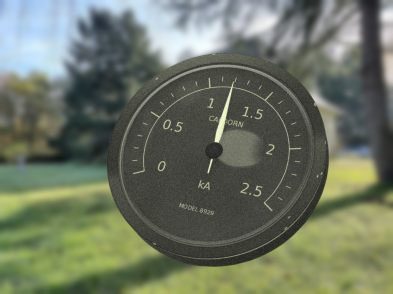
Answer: 1.2 kA
